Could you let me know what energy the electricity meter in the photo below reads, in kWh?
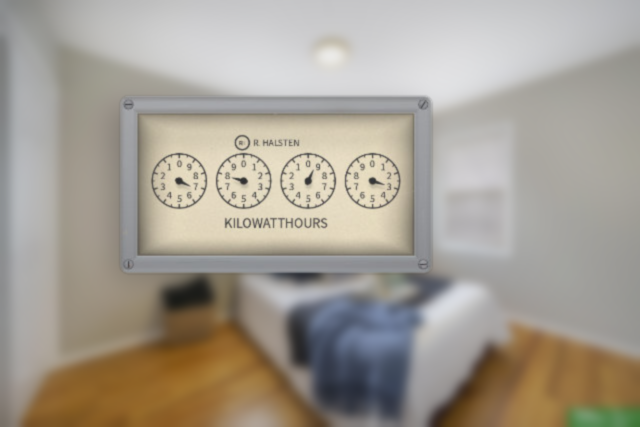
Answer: 6793 kWh
